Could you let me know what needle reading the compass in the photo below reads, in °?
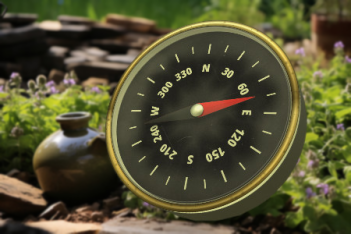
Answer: 75 °
